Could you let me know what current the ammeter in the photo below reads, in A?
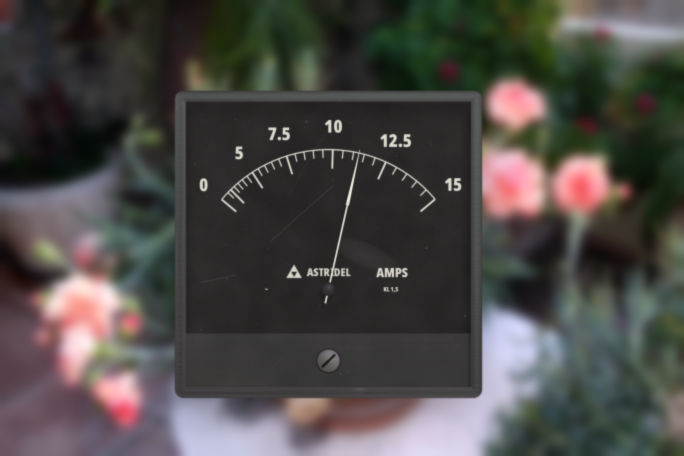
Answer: 11.25 A
